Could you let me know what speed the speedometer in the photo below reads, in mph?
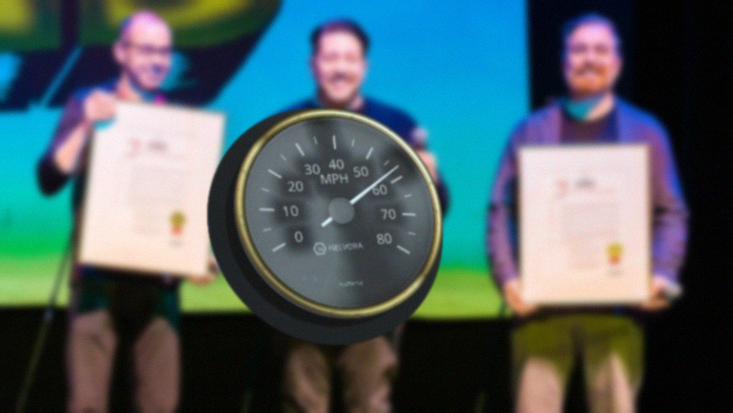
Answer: 57.5 mph
